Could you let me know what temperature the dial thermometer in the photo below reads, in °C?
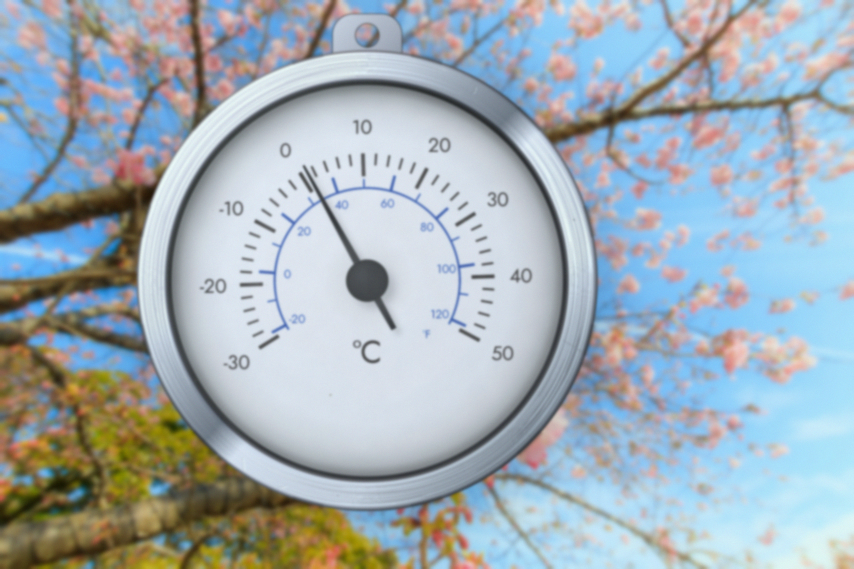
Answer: 1 °C
